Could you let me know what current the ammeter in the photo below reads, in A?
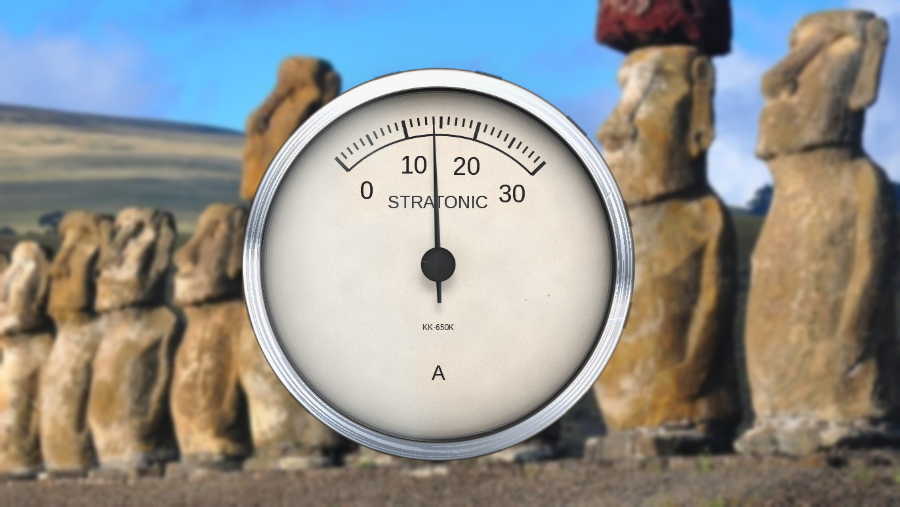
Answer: 14 A
